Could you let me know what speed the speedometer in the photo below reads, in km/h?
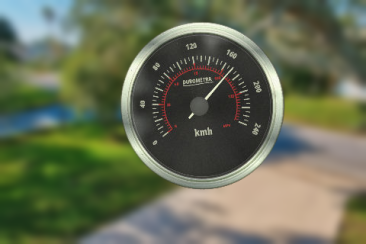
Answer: 170 km/h
